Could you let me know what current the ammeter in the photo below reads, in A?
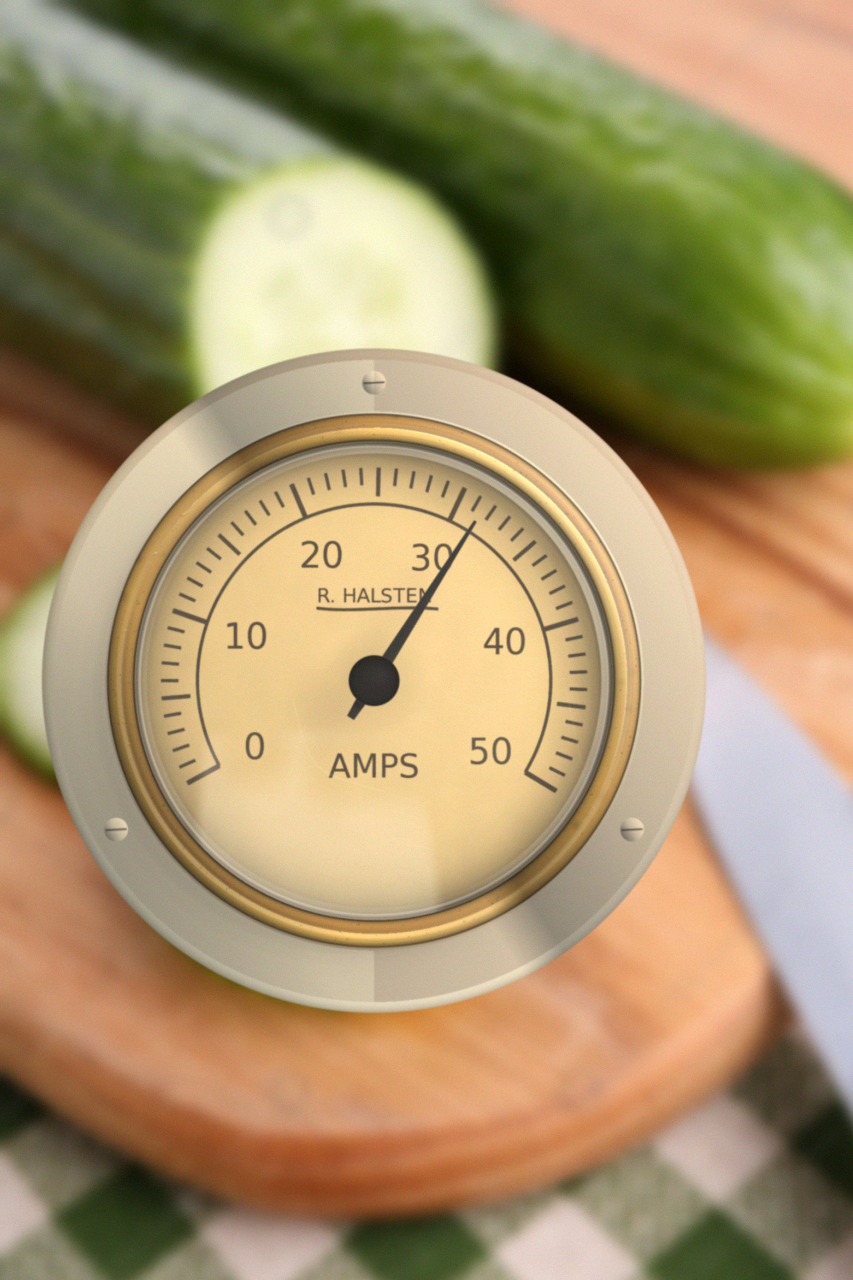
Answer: 31.5 A
